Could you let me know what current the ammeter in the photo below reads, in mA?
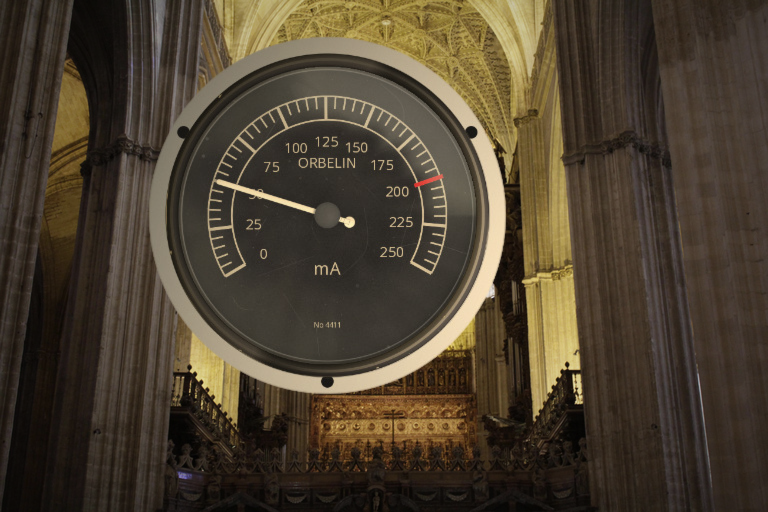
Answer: 50 mA
